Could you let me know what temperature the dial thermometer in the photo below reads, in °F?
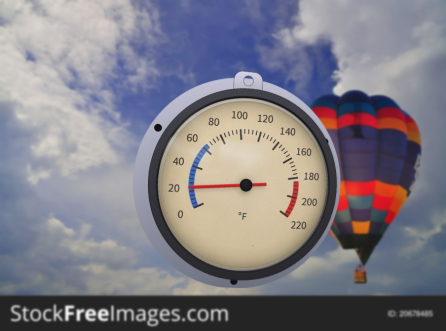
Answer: 20 °F
